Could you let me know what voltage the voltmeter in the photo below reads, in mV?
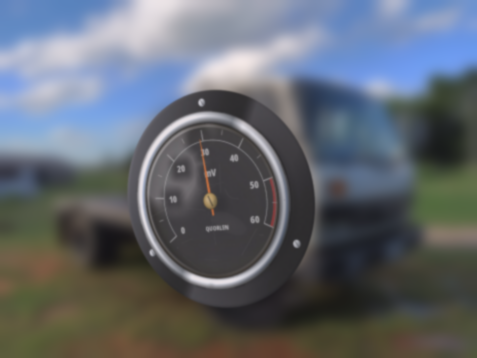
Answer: 30 mV
